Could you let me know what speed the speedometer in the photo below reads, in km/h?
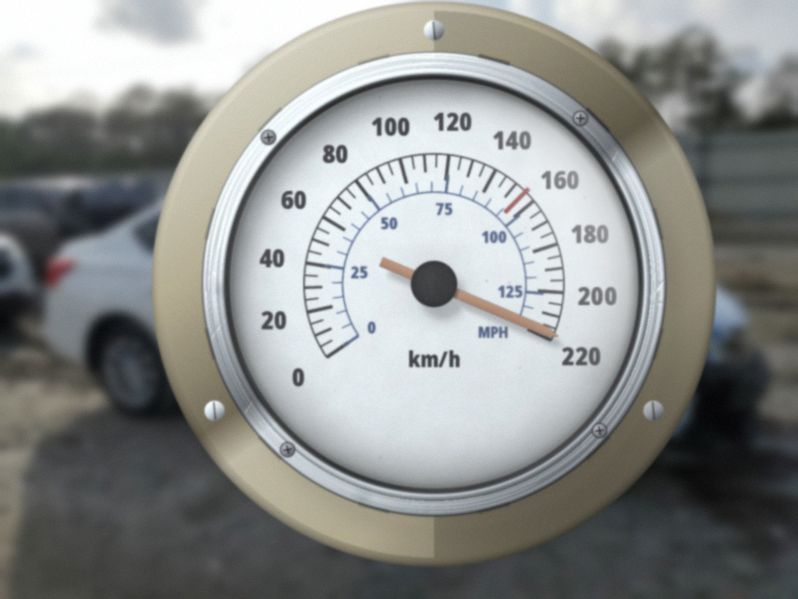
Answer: 217.5 km/h
